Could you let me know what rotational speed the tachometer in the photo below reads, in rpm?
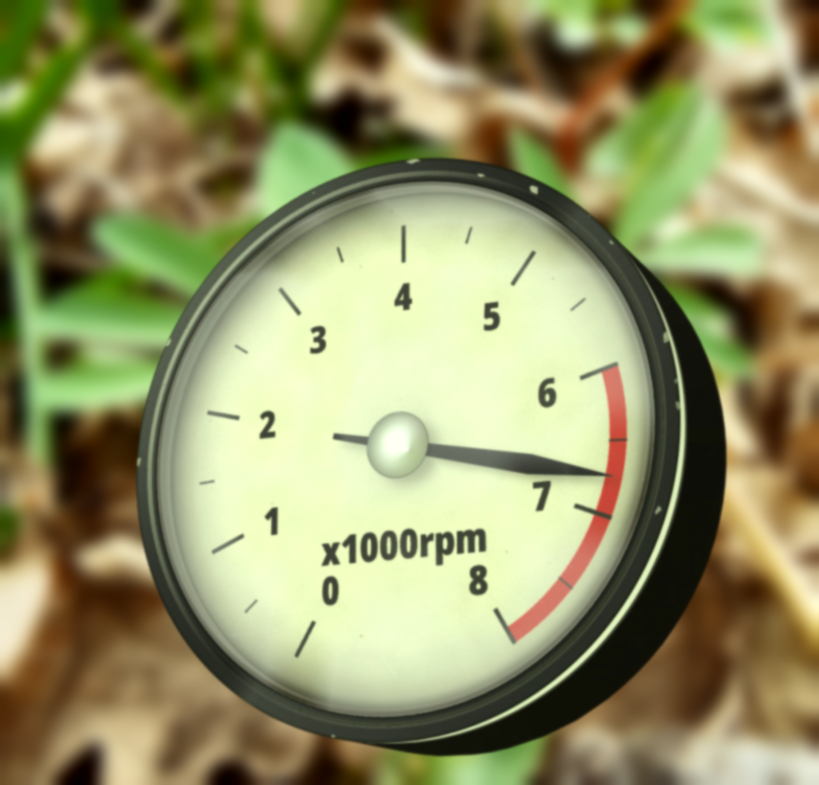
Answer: 6750 rpm
